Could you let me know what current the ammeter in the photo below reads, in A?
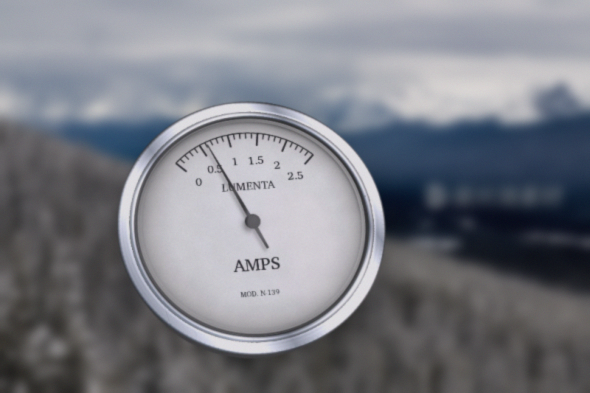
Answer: 0.6 A
